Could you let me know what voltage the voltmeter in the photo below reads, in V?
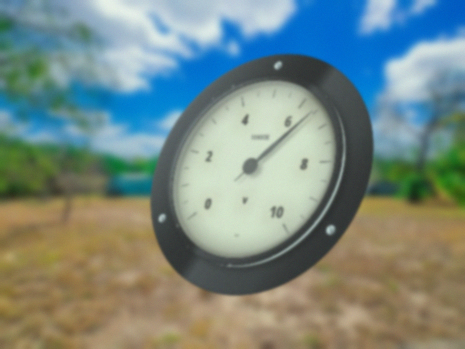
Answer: 6.5 V
